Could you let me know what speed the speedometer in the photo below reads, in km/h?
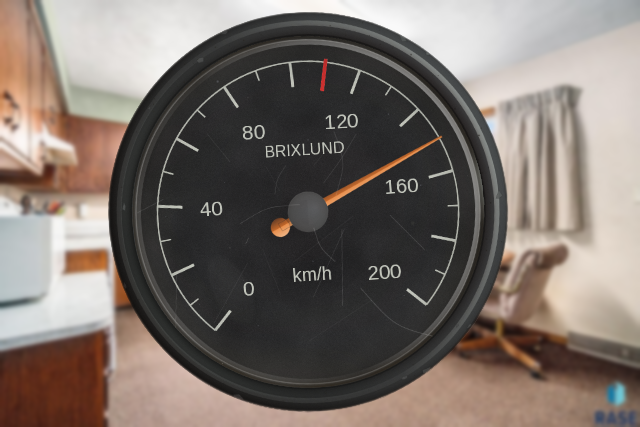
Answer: 150 km/h
